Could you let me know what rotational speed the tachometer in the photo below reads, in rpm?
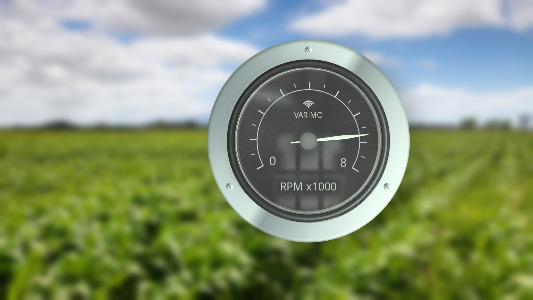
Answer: 6750 rpm
